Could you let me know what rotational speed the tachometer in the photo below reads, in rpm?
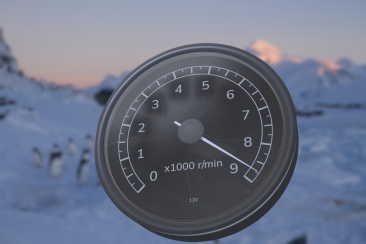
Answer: 8750 rpm
